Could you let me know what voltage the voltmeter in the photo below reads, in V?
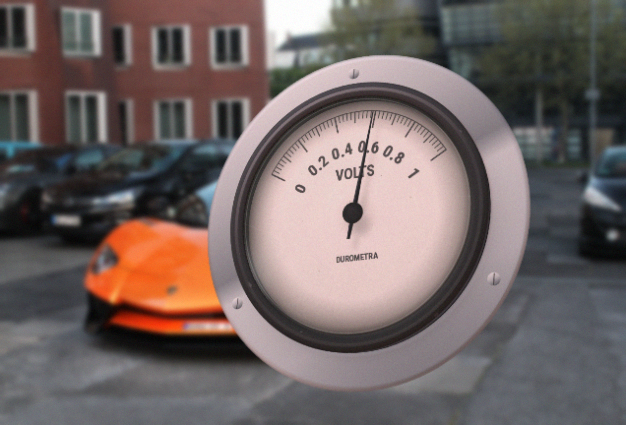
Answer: 0.6 V
